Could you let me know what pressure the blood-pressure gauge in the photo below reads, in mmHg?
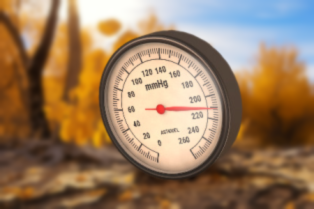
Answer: 210 mmHg
